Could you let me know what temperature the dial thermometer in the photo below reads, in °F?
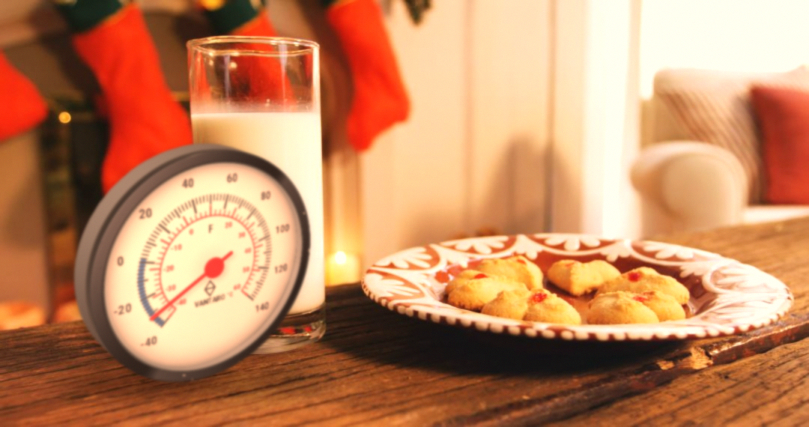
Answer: -30 °F
